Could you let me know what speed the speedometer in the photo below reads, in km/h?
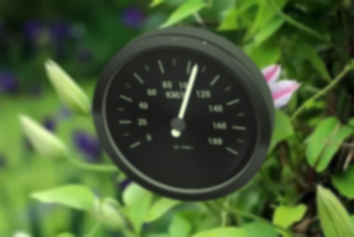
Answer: 105 km/h
